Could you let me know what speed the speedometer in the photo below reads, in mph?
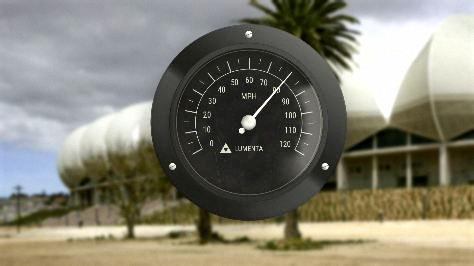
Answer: 80 mph
